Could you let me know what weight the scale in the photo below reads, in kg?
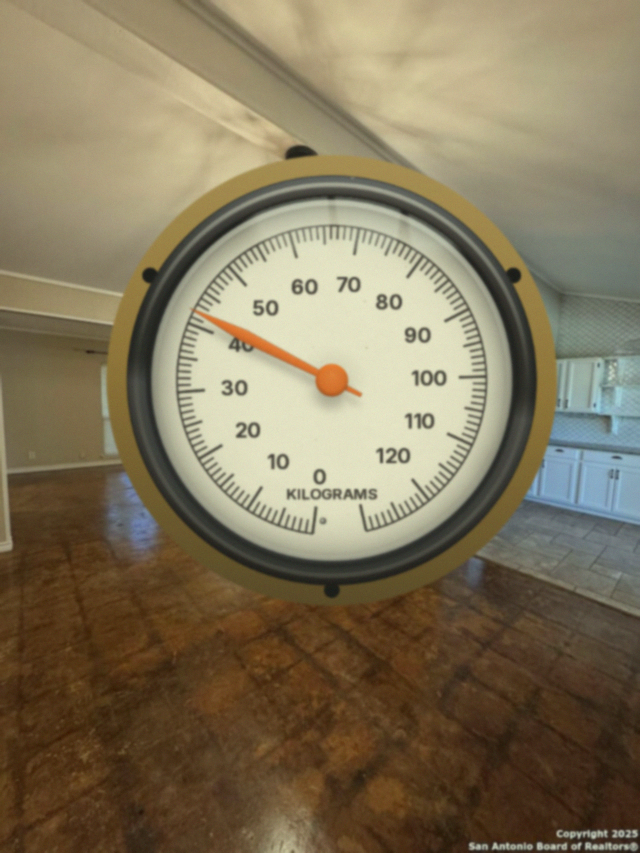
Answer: 42 kg
